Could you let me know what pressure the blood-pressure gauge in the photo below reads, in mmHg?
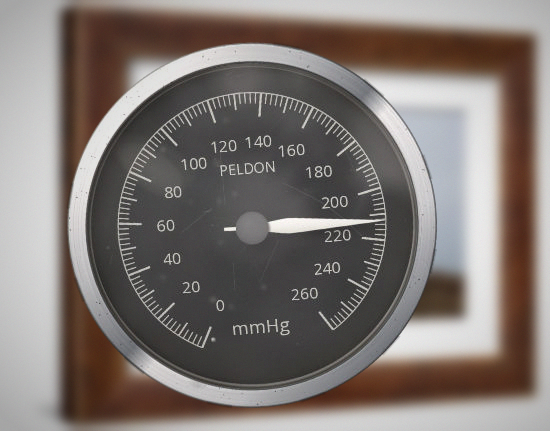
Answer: 212 mmHg
